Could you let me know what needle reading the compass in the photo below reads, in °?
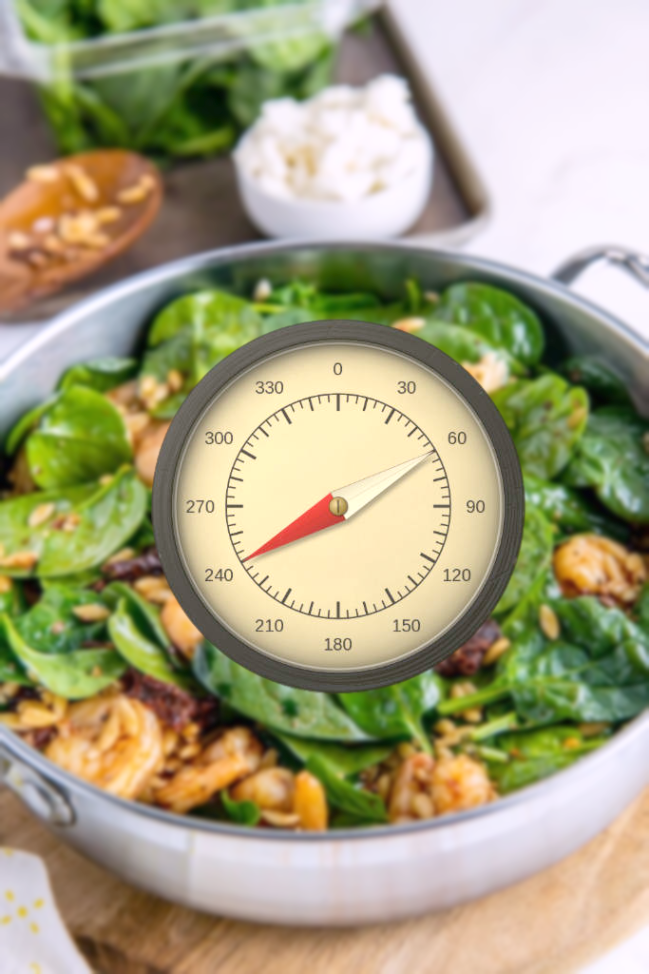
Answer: 240 °
